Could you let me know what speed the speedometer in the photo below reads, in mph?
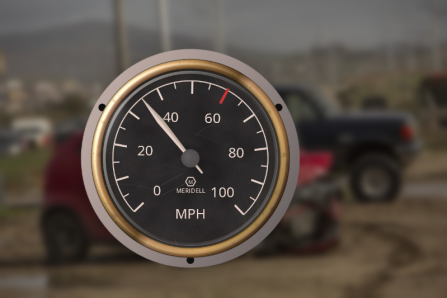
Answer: 35 mph
